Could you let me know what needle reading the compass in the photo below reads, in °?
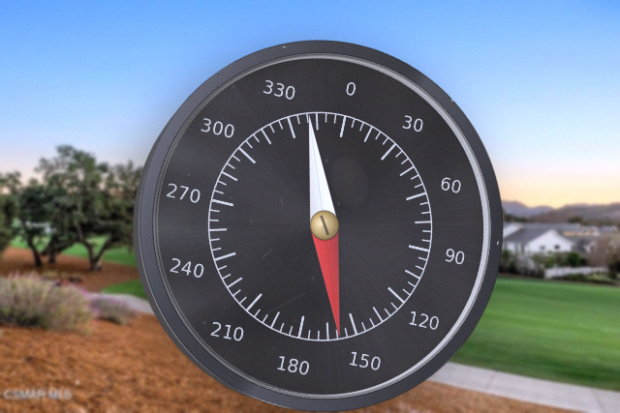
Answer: 160 °
